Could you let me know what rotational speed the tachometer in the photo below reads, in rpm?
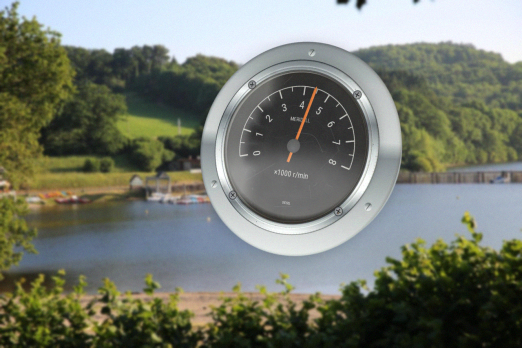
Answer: 4500 rpm
